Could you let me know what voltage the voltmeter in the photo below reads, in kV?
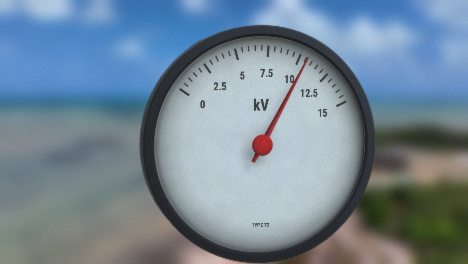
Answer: 10.5 kV
